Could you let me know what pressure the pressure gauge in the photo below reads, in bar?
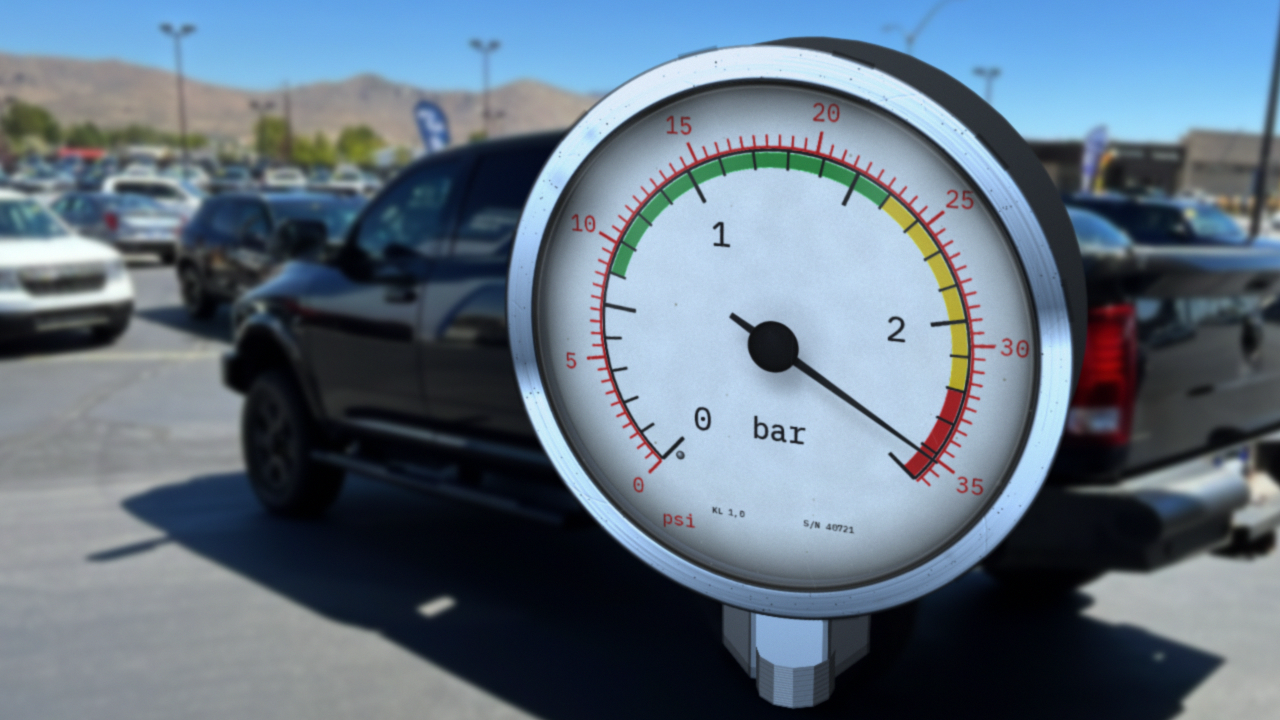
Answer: 2.4 bar
